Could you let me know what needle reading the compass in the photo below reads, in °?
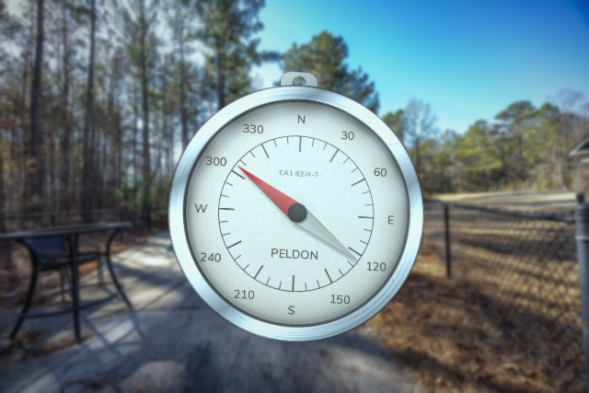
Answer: 305 °
